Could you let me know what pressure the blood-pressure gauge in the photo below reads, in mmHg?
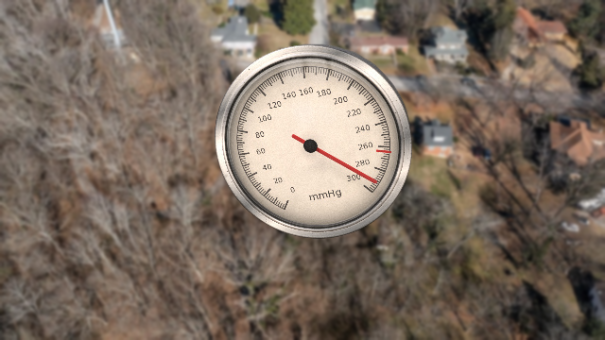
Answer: 290 mmHg
